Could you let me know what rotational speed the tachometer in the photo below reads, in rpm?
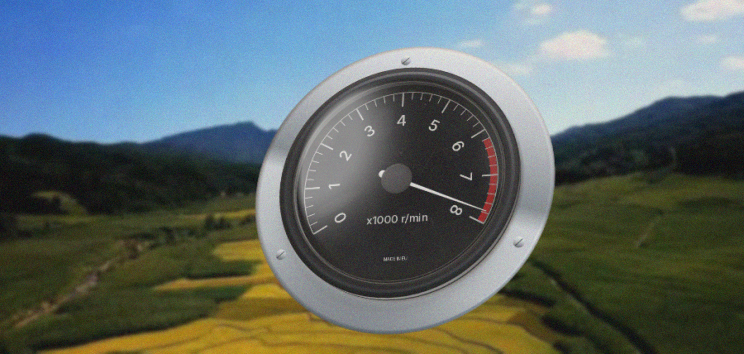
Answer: 7800 rpm
